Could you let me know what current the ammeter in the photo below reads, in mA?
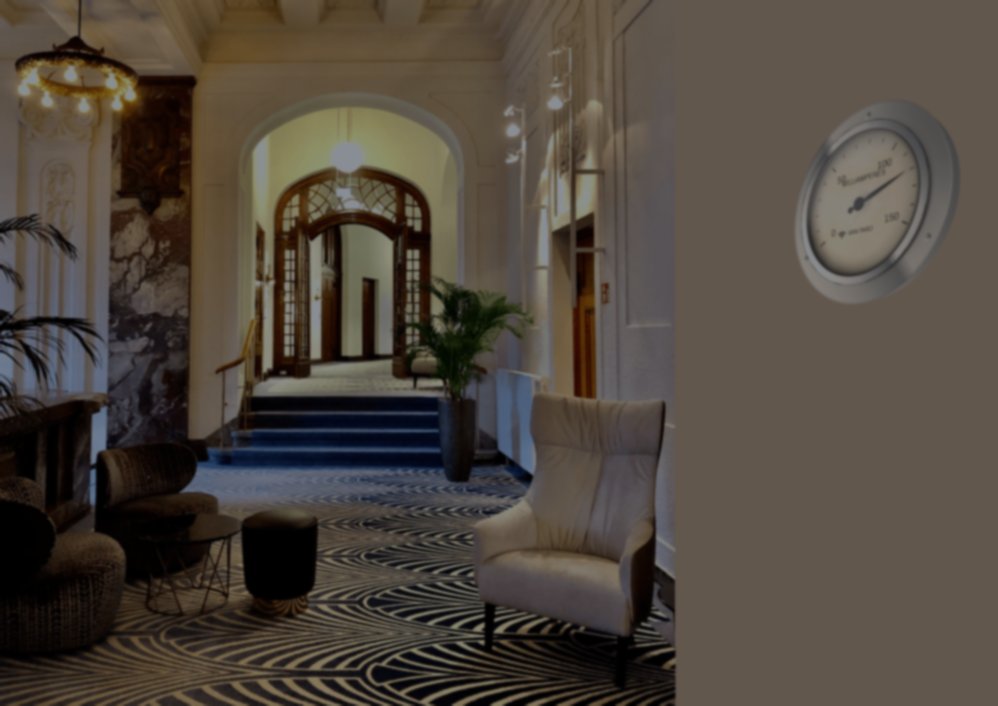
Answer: 120 mA
